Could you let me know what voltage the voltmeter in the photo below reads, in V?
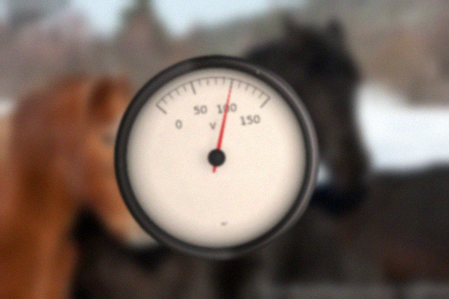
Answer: 100 V
